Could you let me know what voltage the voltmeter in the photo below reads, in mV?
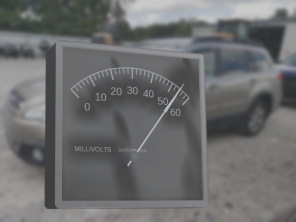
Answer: 54 mV
